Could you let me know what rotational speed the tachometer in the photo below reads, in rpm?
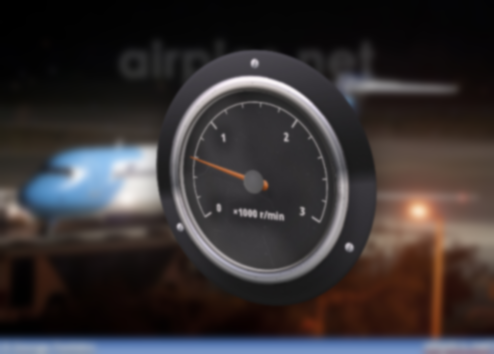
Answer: 600 rpm
